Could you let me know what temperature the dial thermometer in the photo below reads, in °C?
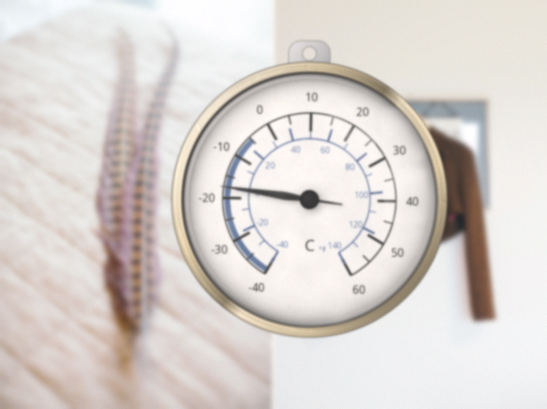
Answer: -17.5 °C
